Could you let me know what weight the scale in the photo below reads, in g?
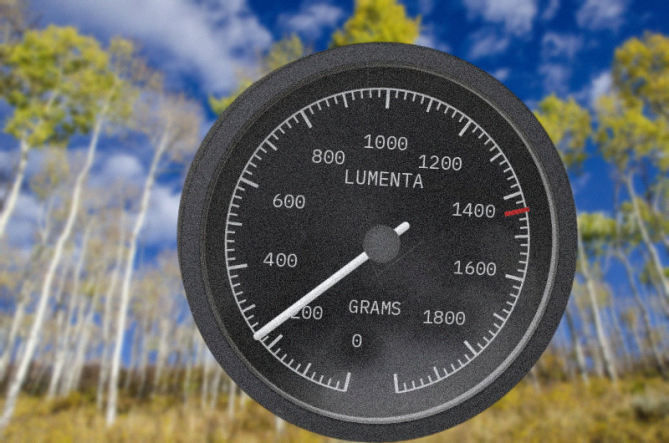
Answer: 240 g
